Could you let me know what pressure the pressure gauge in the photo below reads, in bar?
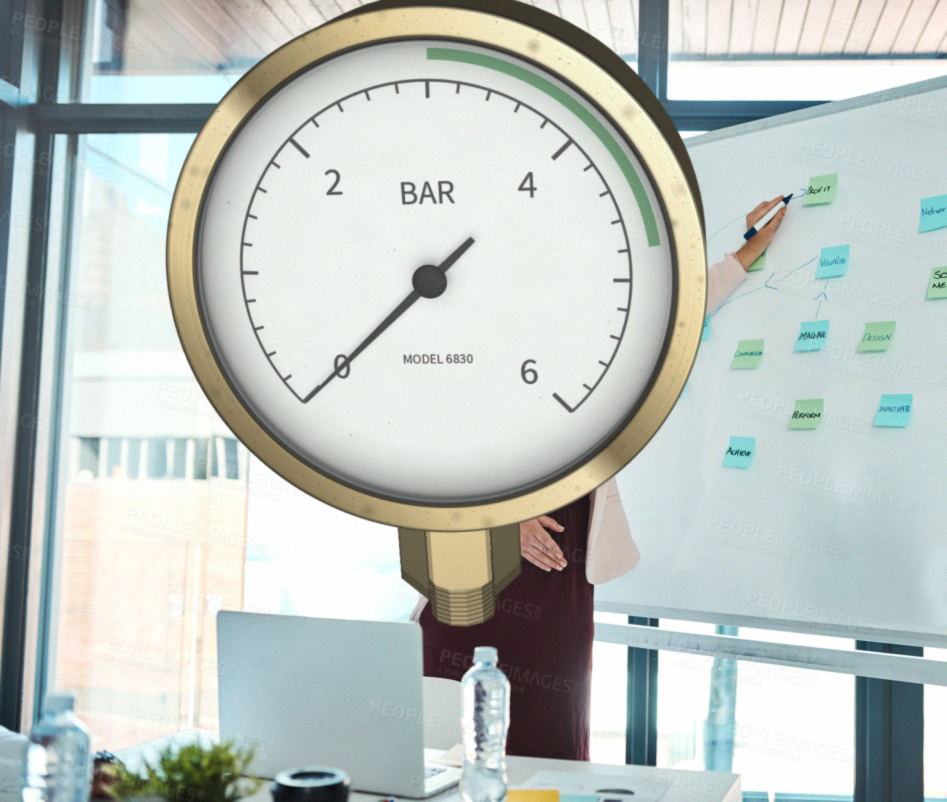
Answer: 0 bar
